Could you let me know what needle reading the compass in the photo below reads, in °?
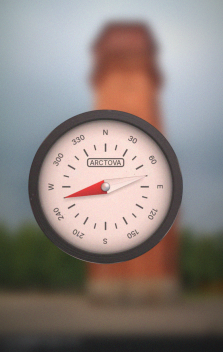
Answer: 255 °
